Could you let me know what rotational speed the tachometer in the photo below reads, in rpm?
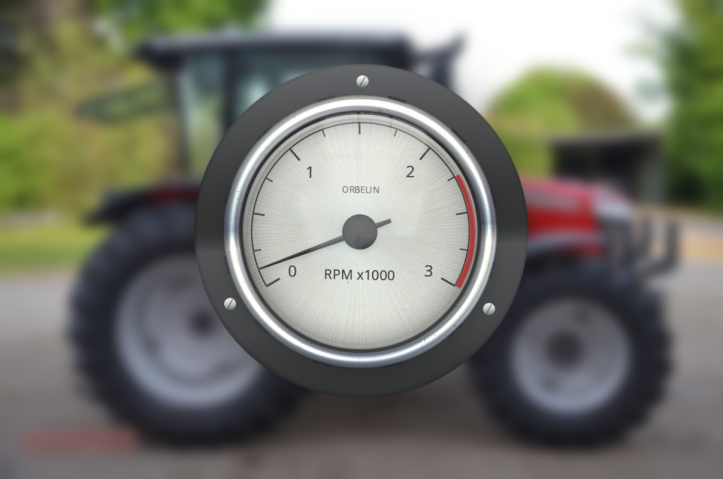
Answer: 125 rpm
